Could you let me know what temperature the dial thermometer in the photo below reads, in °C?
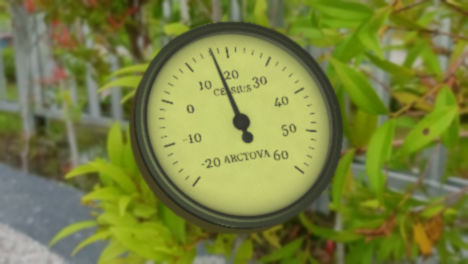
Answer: 16 °C
